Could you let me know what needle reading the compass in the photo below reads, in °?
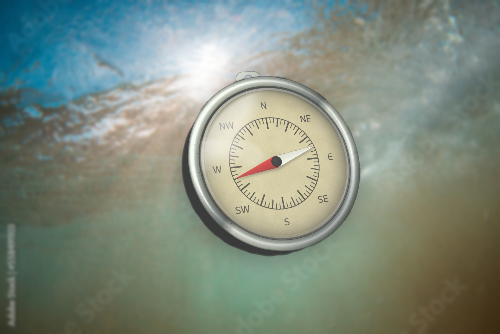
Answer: 255 °
